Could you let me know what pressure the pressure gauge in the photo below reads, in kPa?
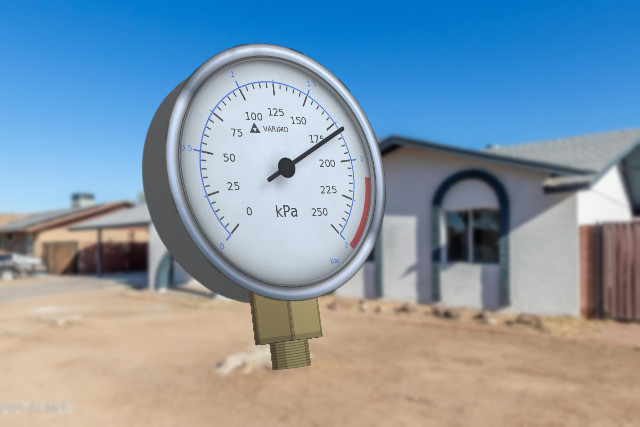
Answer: 180 kPa
